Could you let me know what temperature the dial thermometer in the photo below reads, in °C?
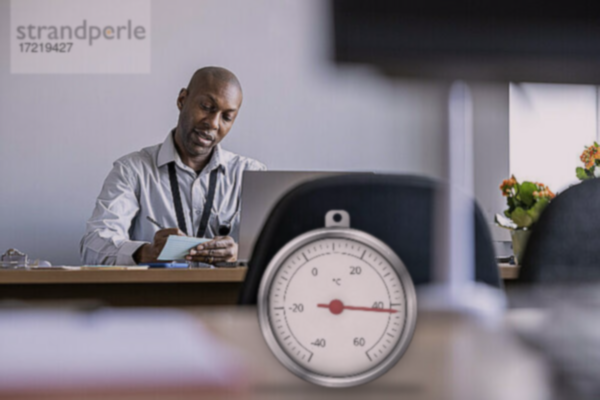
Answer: 42 °C
